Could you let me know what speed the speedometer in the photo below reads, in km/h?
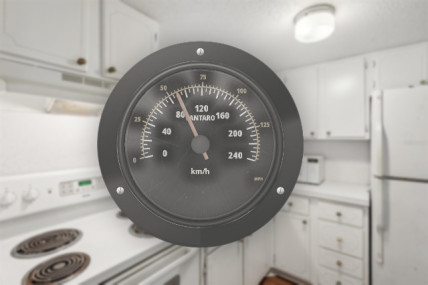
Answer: 90 km/h
